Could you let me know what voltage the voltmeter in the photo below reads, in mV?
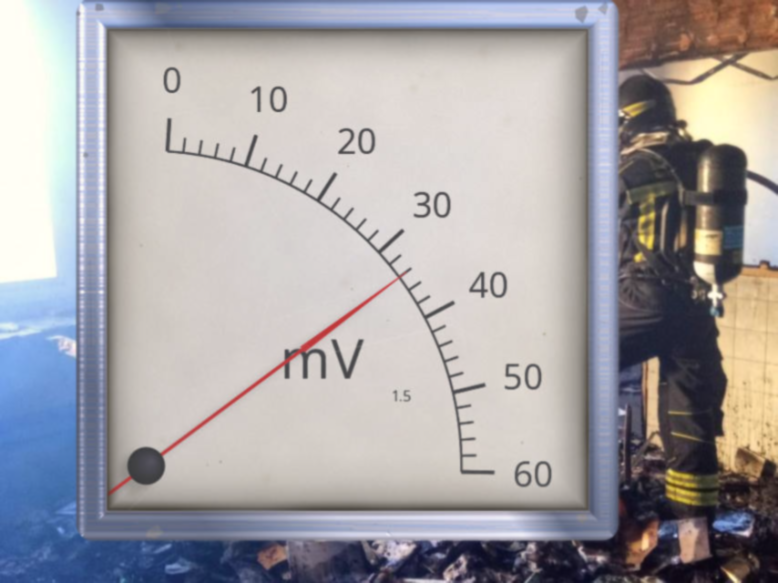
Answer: 34 mV
